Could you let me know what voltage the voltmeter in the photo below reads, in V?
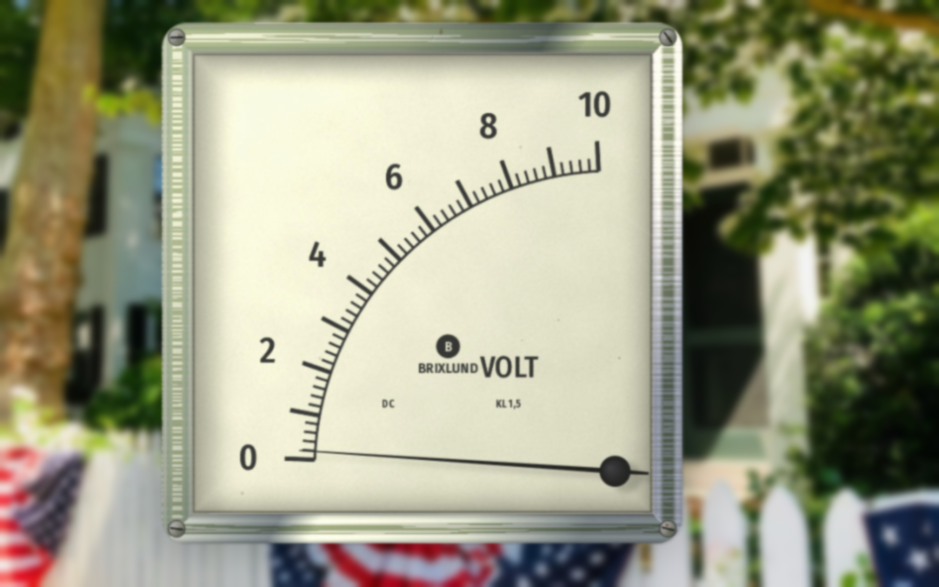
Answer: 0.2 V
